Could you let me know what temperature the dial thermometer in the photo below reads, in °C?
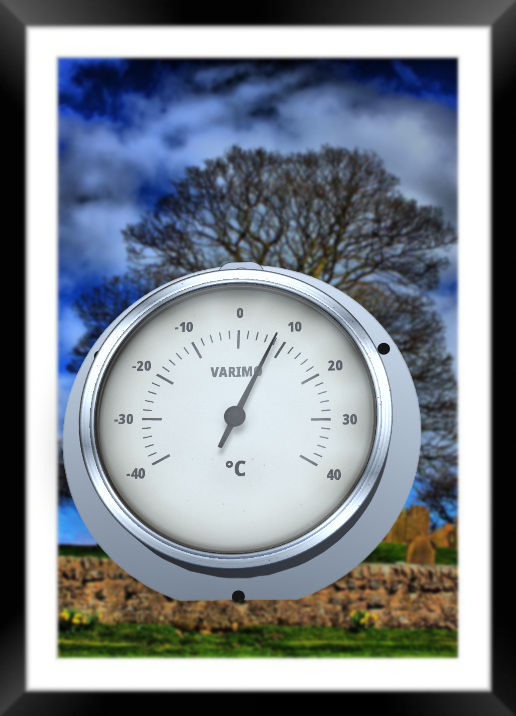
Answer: 8 °C
